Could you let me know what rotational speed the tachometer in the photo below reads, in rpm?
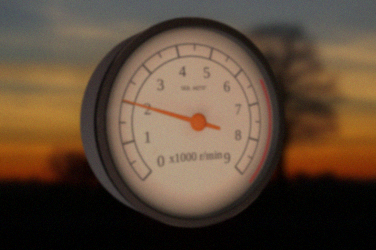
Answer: 2000 rpm
